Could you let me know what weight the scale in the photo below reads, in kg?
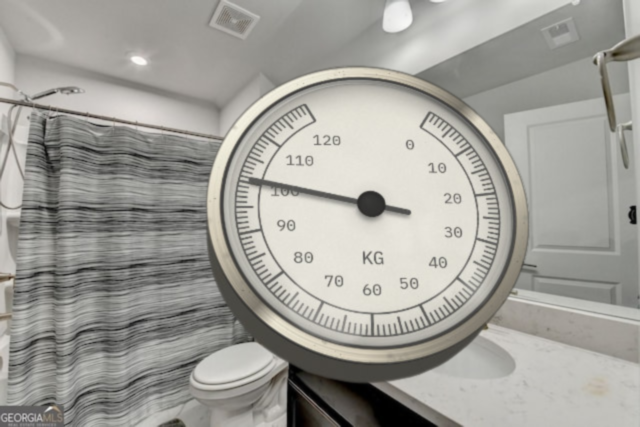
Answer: 100 kg
